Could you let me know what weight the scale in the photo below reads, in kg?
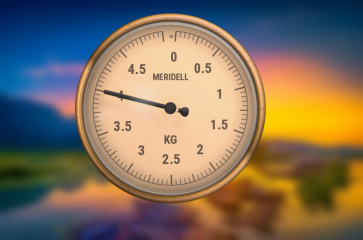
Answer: 4 kg
